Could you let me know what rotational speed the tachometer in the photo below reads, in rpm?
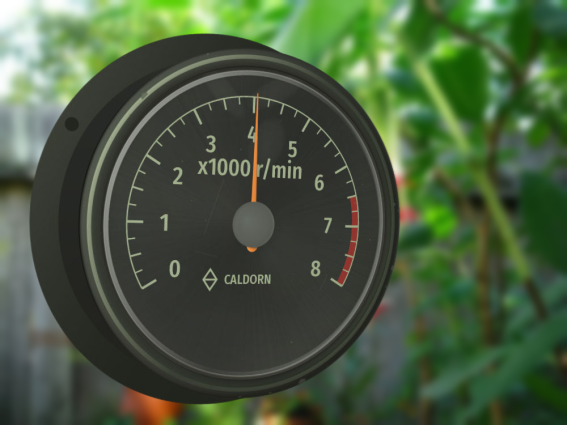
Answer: 4000 rpm
